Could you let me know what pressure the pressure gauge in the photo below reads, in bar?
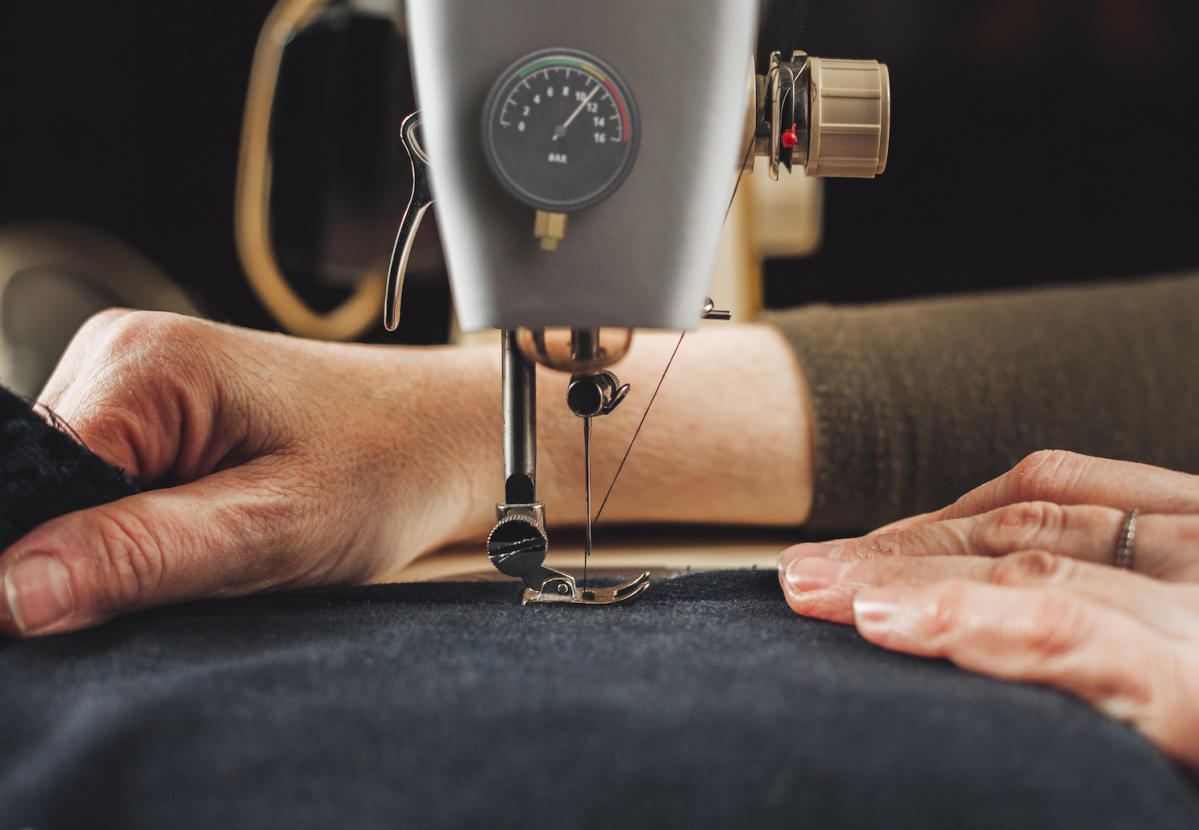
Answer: 11 bar
